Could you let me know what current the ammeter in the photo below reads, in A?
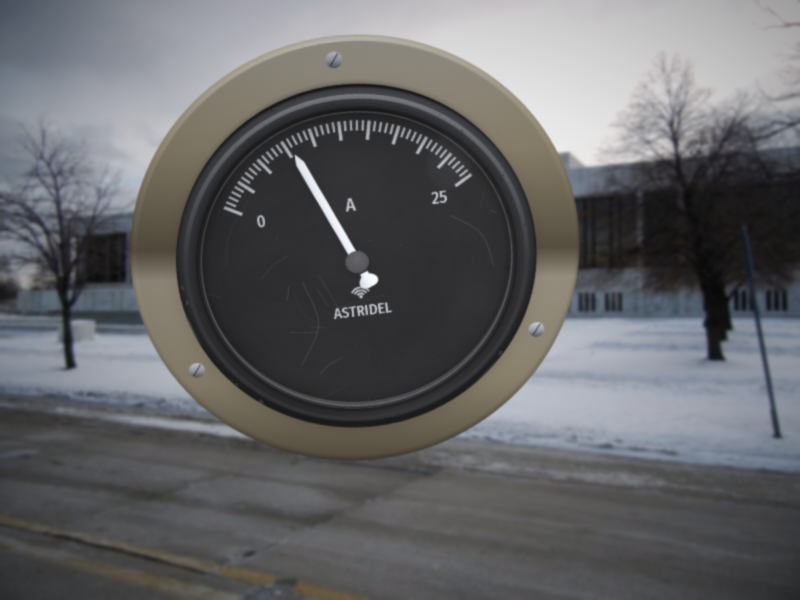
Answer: 8 A
